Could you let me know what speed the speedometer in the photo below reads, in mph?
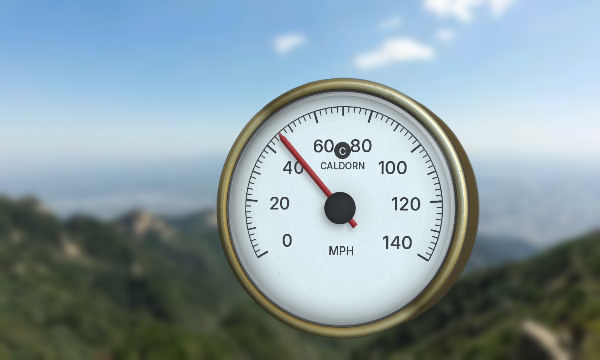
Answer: 46 mph
